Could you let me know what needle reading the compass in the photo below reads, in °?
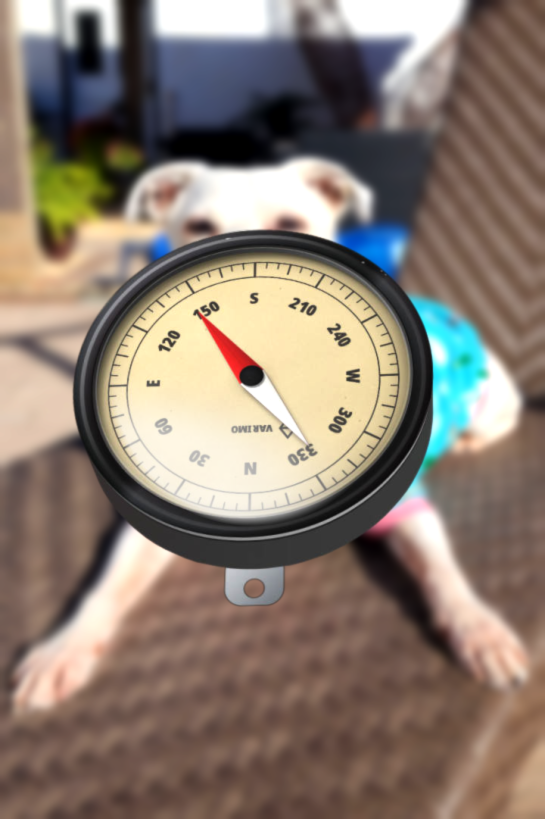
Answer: 145 °
